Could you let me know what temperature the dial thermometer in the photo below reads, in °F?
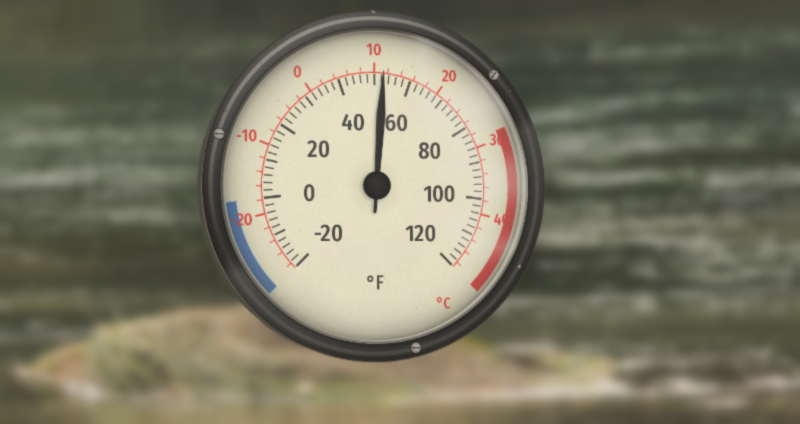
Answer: 52 °F
